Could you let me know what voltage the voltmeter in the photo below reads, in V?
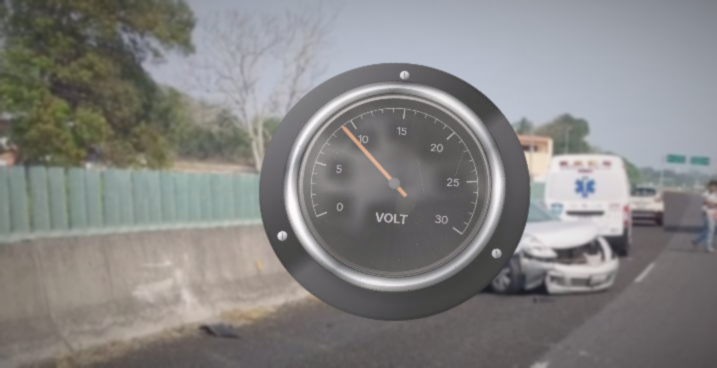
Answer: 9 V
